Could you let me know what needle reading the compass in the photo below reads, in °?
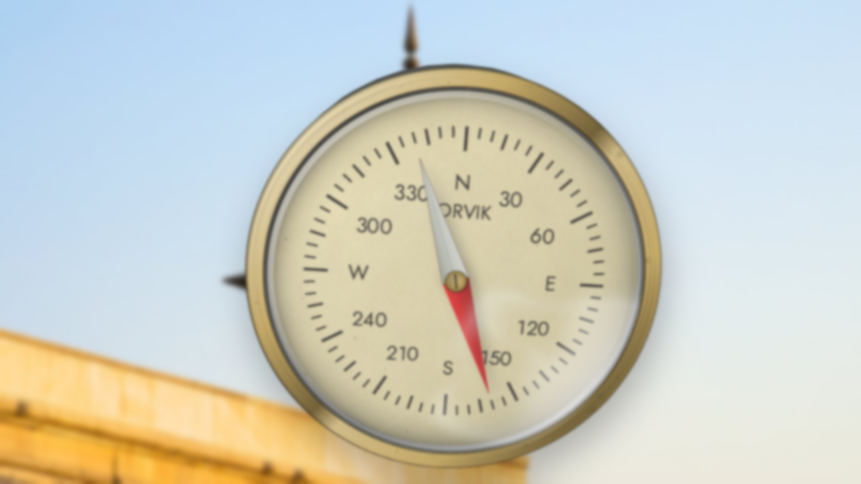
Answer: 160 °
